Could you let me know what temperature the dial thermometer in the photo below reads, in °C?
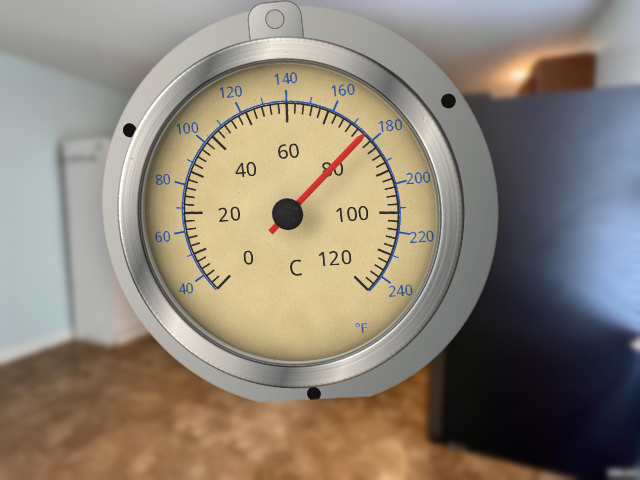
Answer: 80 °C
